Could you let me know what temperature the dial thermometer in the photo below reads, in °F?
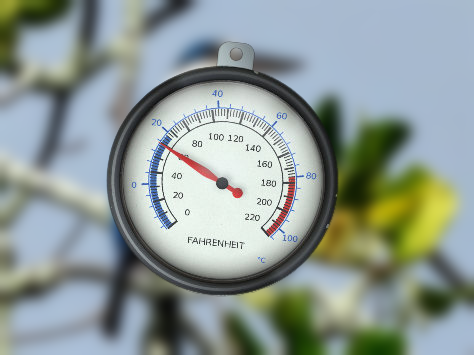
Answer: 60 °F
